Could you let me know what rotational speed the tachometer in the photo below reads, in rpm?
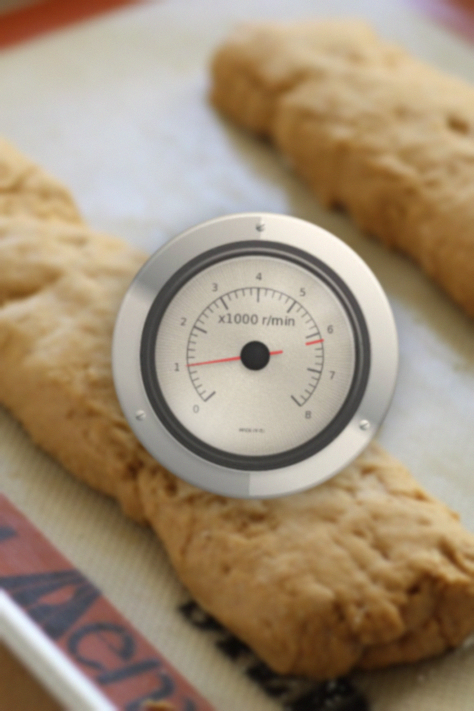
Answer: 1000 rpm
